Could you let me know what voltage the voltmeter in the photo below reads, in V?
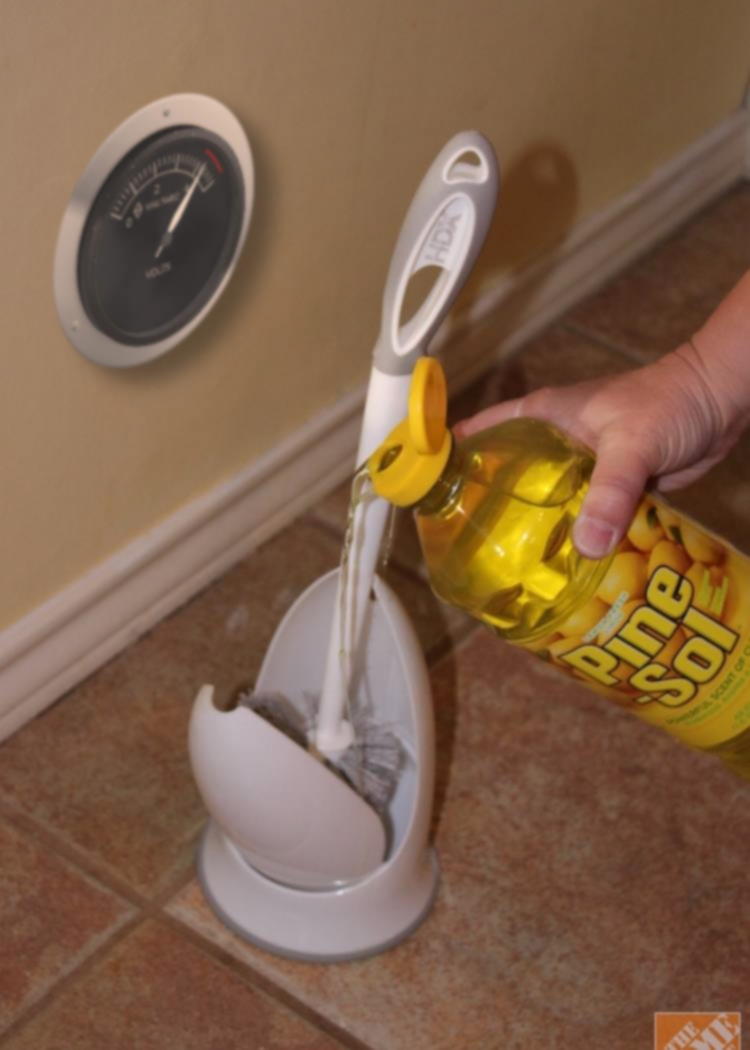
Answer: 4 V
